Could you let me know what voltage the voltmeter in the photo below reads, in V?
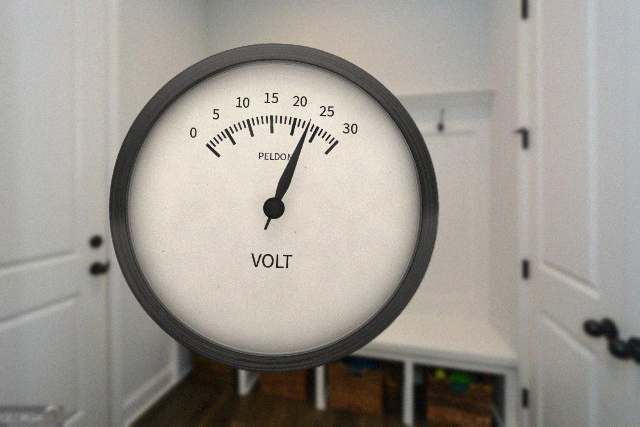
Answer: 23 V
